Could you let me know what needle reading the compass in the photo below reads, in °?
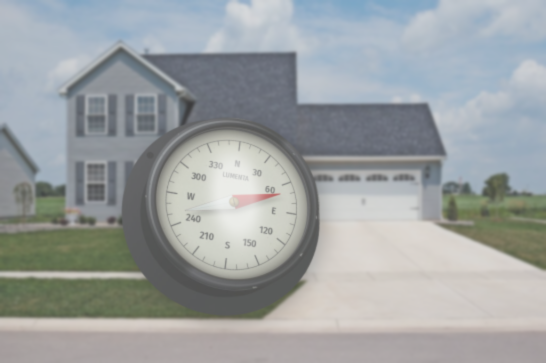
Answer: 70 °
